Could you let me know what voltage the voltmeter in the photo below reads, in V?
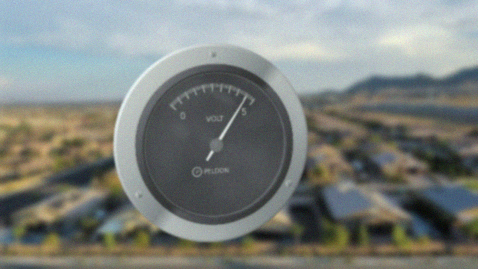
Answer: 4.5 V
